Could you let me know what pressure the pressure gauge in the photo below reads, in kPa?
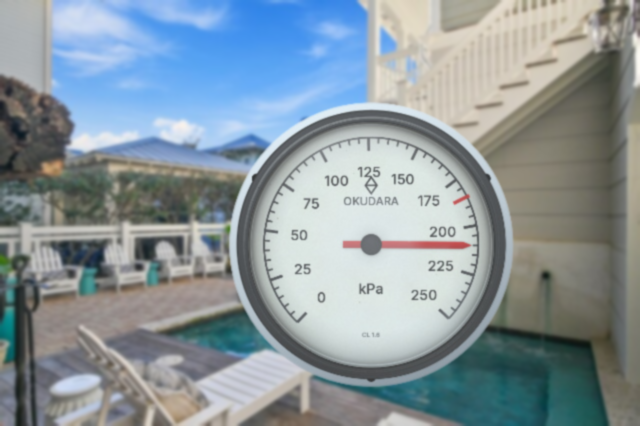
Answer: 210 kPa
